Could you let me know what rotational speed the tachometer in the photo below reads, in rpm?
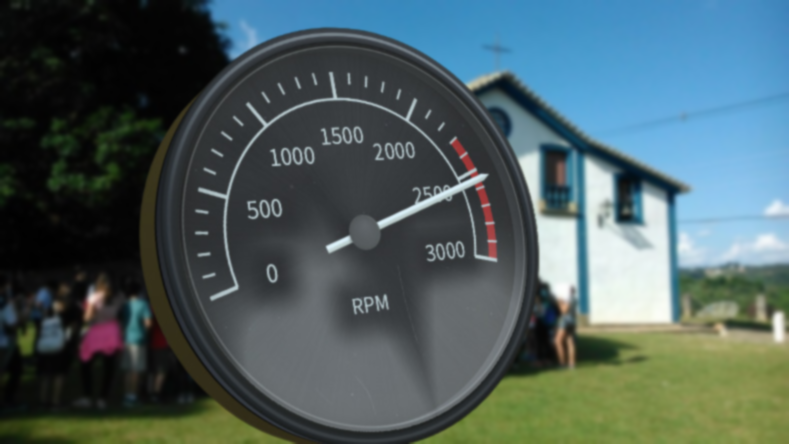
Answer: 2550 rpm
